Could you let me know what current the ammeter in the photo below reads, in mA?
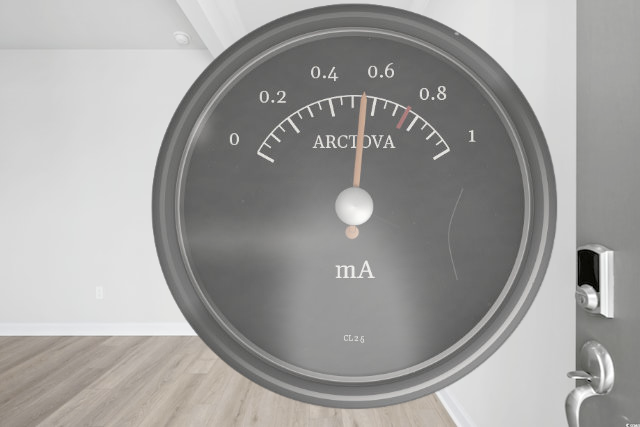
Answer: 0.55 mA
